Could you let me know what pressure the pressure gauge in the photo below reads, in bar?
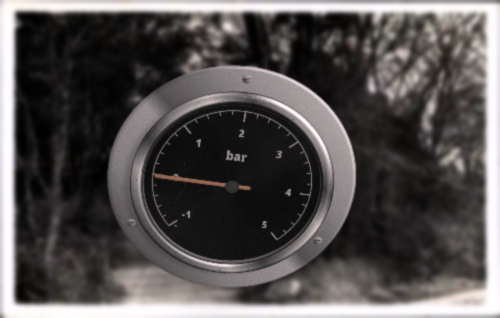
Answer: 0 bar
